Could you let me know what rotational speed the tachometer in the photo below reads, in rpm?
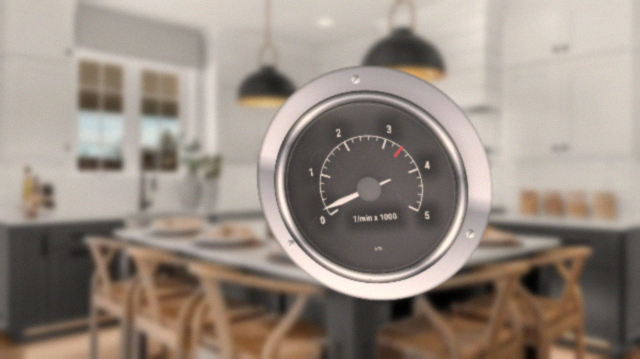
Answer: 200 rpm
